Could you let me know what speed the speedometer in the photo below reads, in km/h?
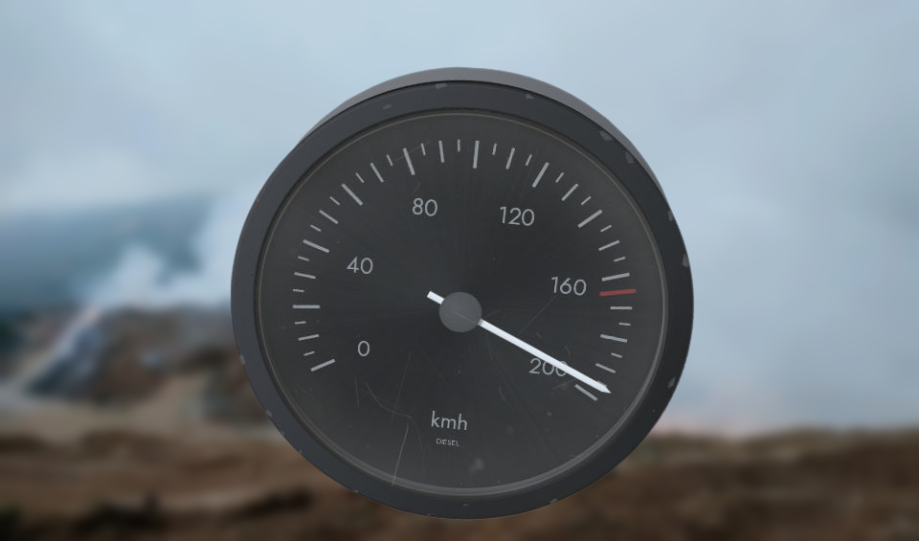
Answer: 195 km/h
